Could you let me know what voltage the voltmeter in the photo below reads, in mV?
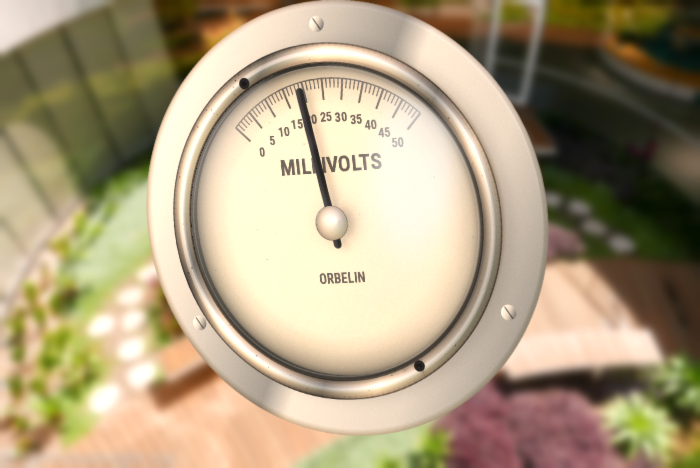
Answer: 20 mV
